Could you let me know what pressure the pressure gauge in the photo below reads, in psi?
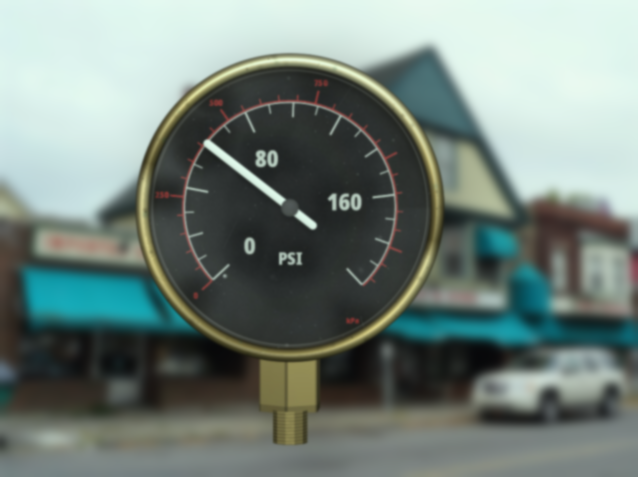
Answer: 60 psi
